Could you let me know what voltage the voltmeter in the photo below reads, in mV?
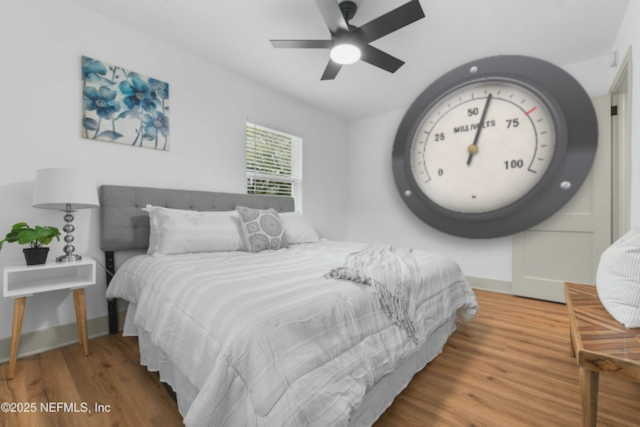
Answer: 57.5 mV
